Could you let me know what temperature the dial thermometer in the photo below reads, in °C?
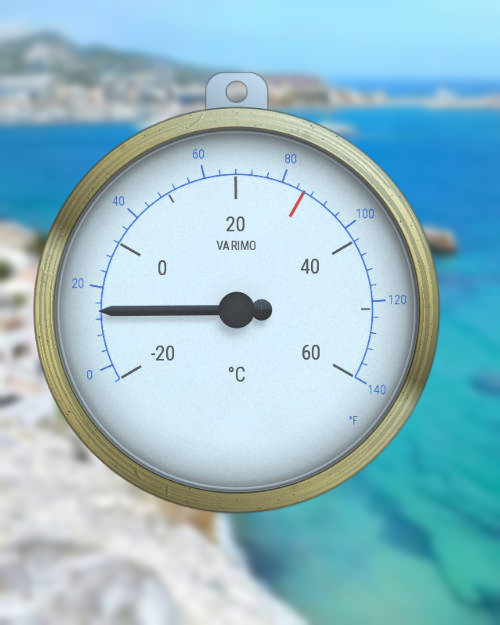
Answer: -10 °C
